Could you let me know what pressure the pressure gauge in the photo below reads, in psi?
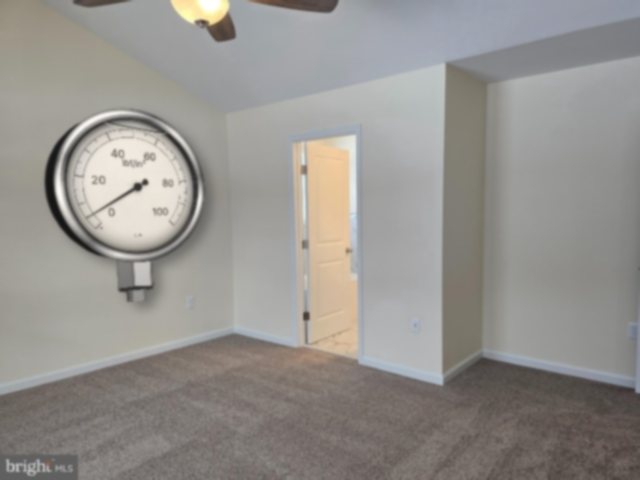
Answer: 5 psi
